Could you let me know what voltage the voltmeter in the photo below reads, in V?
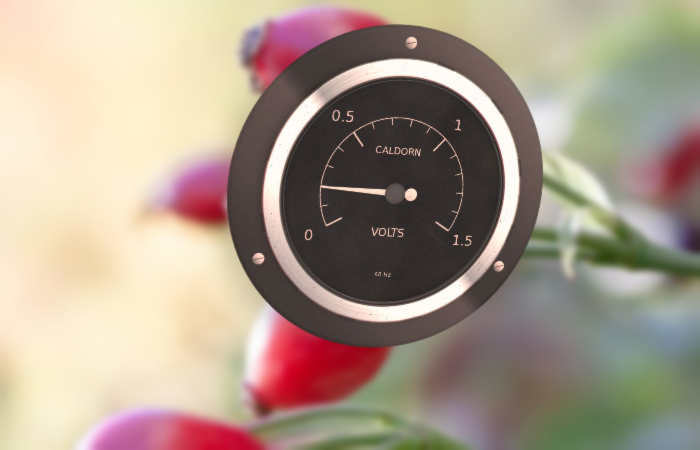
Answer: 0.2 V
